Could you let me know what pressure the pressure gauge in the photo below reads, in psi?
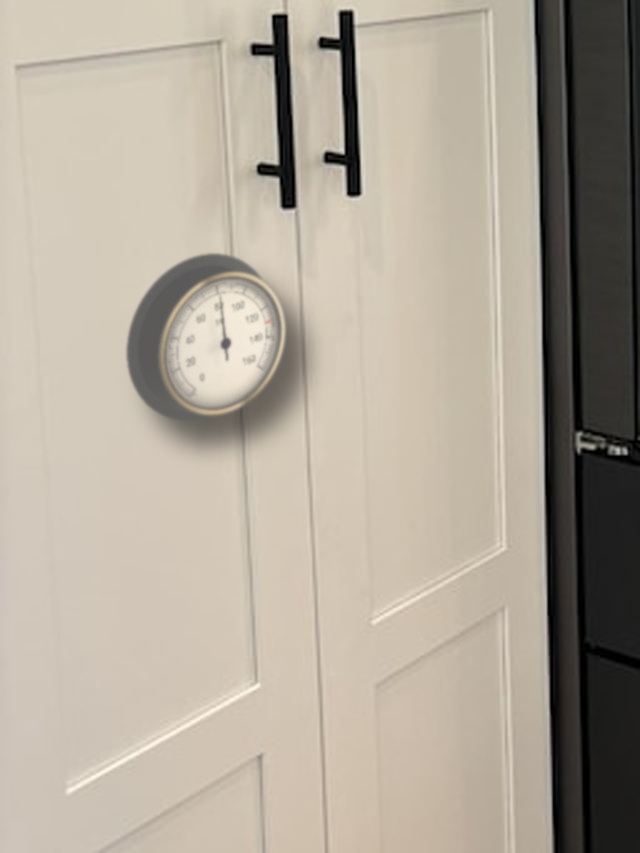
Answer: 80 psi
